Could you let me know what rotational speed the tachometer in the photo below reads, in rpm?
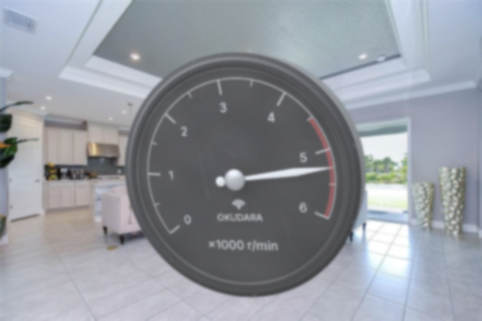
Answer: 5250 rpm
